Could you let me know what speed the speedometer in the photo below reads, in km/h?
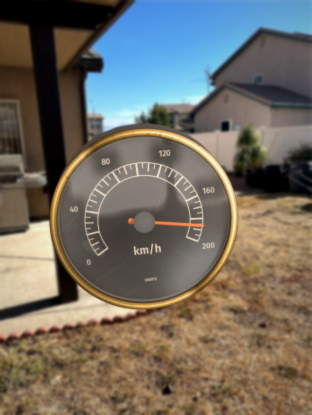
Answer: 185 km/h
